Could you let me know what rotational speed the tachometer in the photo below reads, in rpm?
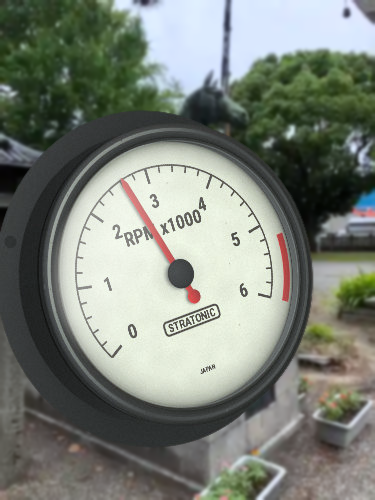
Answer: 2600 rpm
